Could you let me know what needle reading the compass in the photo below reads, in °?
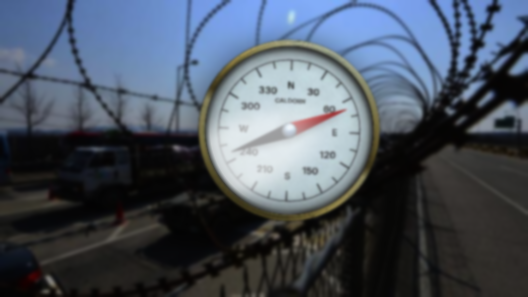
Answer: 67.5 °
